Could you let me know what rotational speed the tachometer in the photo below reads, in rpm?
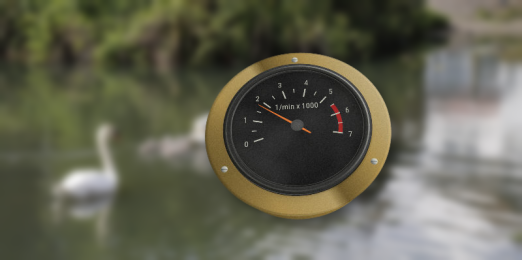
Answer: 1750 rpm
